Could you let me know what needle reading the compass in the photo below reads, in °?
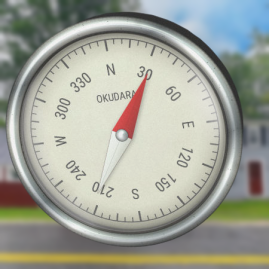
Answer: 32.5 °
